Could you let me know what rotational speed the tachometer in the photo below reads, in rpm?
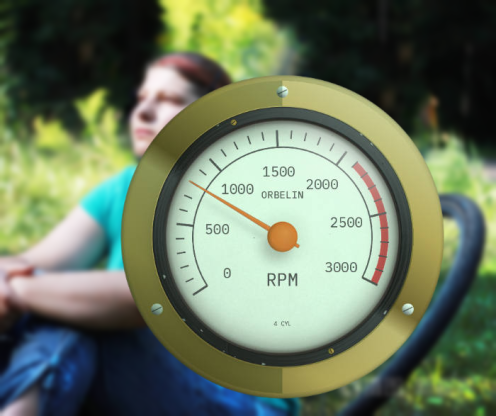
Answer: 800 rpm
